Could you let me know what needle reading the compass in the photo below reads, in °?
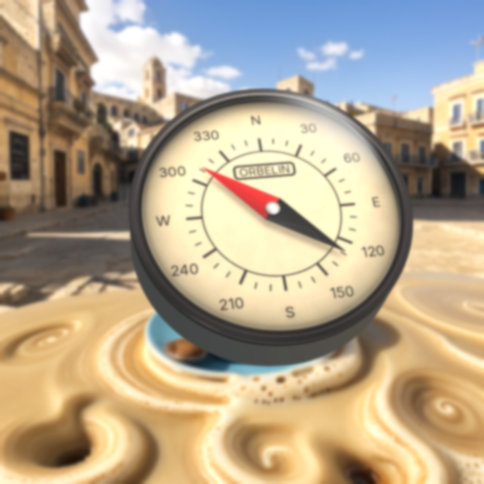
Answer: 310 °
